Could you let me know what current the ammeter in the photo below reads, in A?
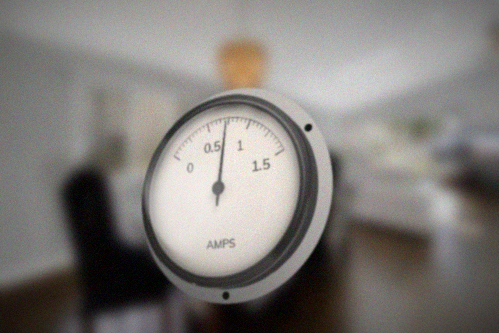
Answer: 0.75 A
